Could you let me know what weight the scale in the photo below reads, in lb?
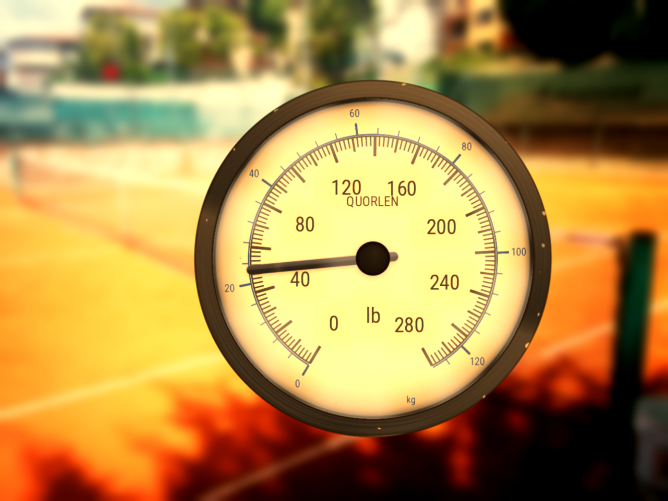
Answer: 50 lb
